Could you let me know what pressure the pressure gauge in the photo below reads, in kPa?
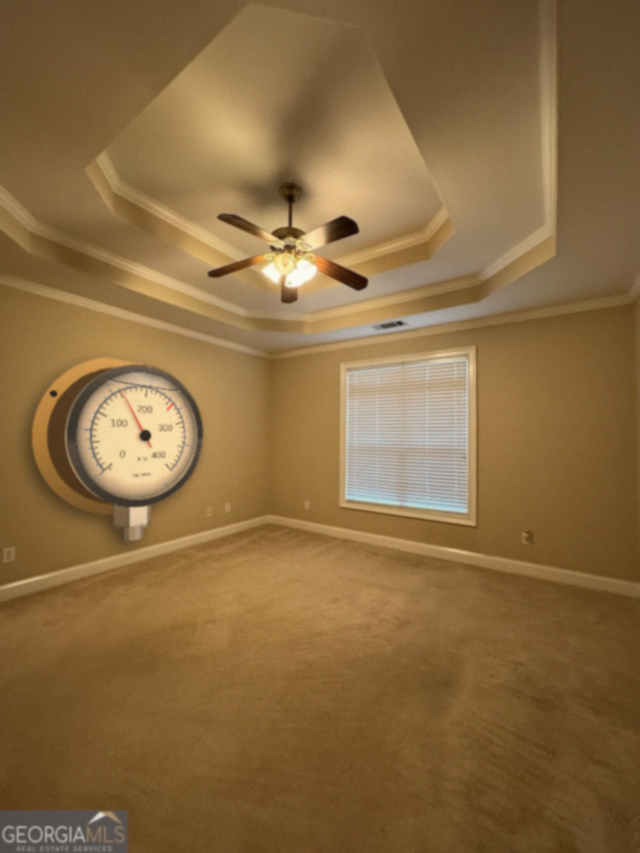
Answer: 150 kPa
